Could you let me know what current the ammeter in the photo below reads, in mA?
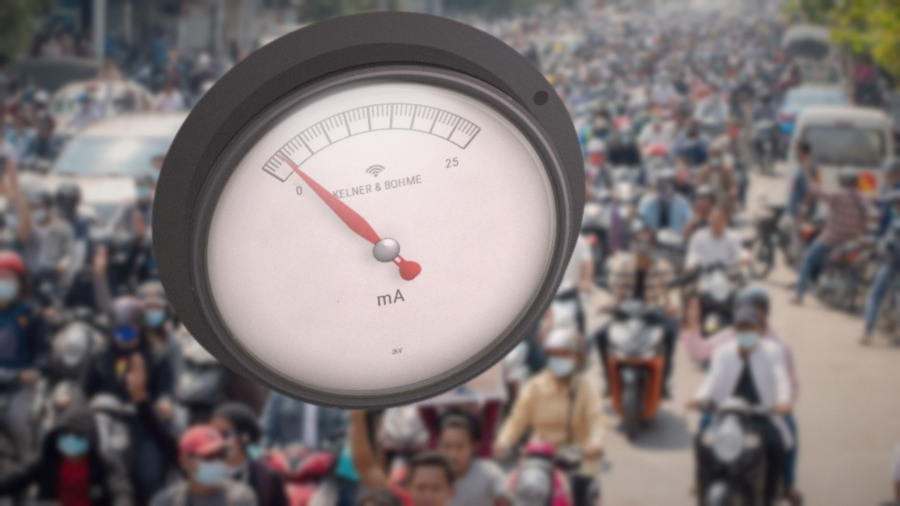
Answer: 2.5 mA
